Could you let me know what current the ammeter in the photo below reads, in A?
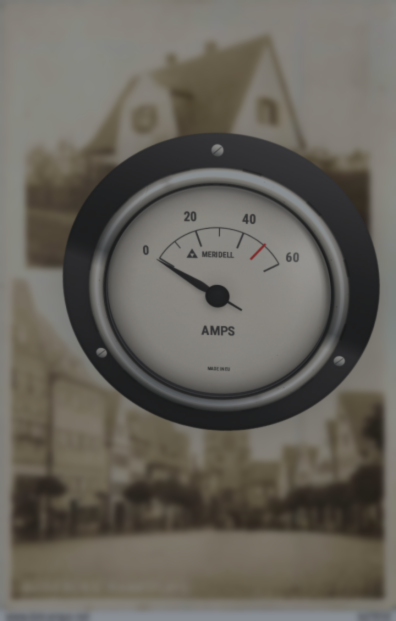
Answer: 0 A
